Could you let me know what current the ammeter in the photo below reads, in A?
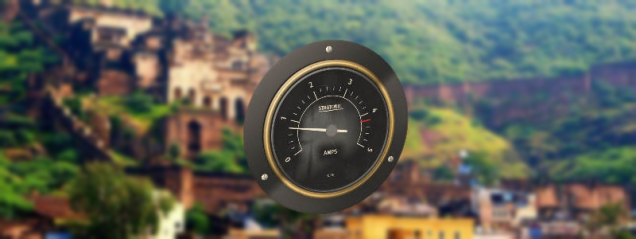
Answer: 0.8 A
